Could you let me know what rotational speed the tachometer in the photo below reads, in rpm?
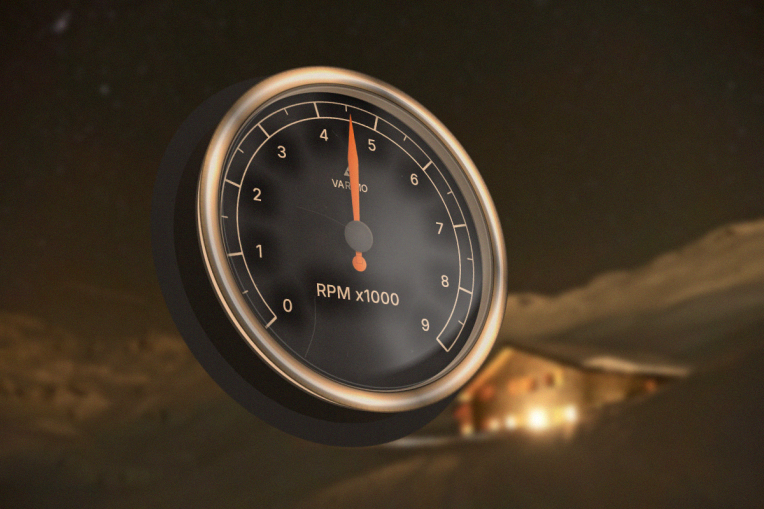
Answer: 4500 rpm
